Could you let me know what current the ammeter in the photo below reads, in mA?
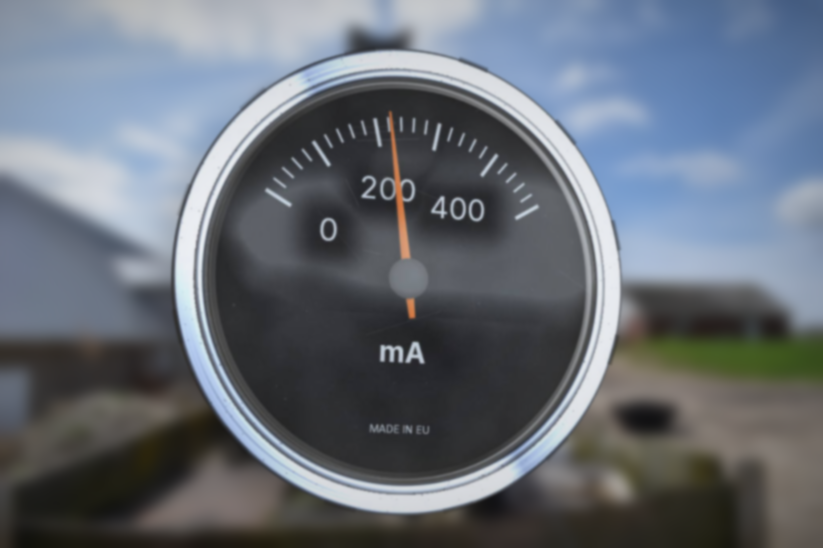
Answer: 220 mA
